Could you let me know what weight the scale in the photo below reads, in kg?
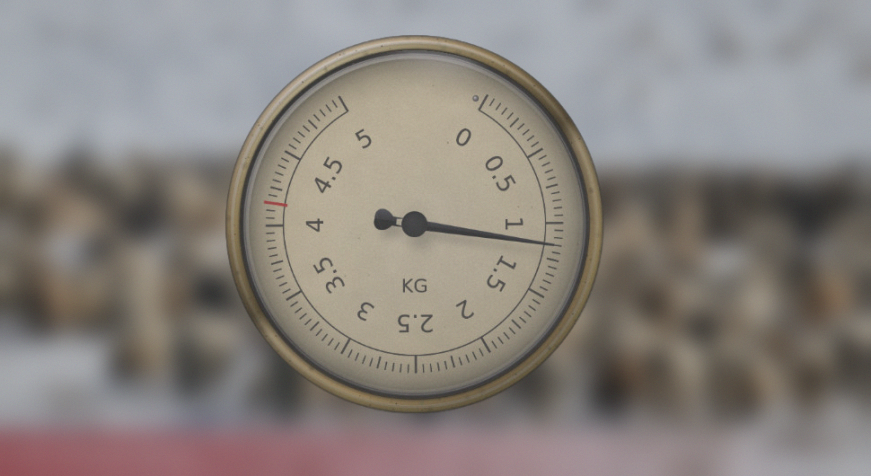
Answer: 1.15 kg
